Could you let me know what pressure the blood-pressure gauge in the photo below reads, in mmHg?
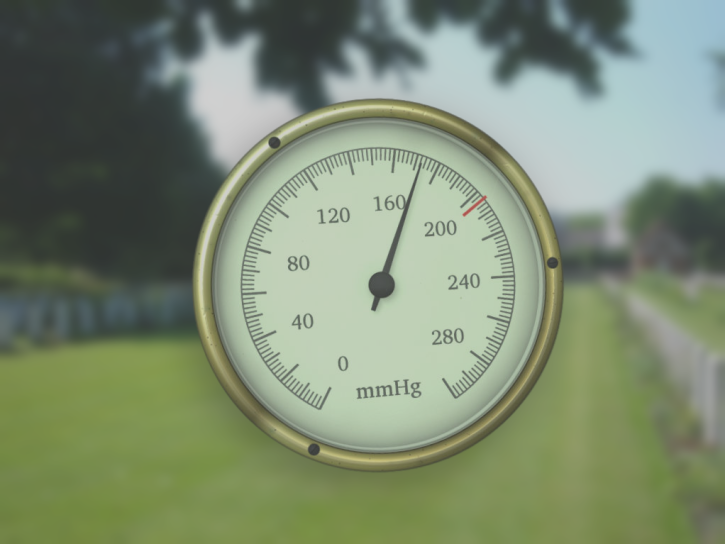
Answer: 172 mmHg
